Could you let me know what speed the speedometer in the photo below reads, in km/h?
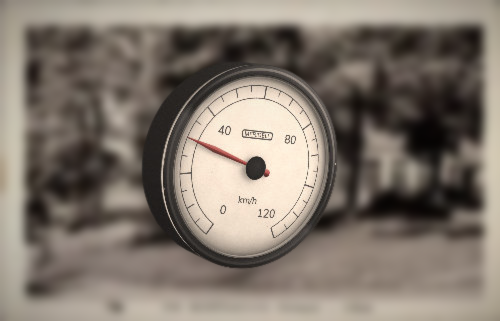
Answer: 30 km/h
